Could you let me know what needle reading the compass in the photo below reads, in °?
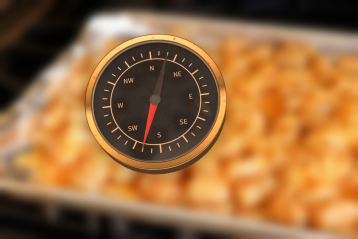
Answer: 200 °
